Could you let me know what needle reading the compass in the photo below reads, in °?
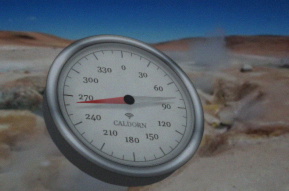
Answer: 260 °
